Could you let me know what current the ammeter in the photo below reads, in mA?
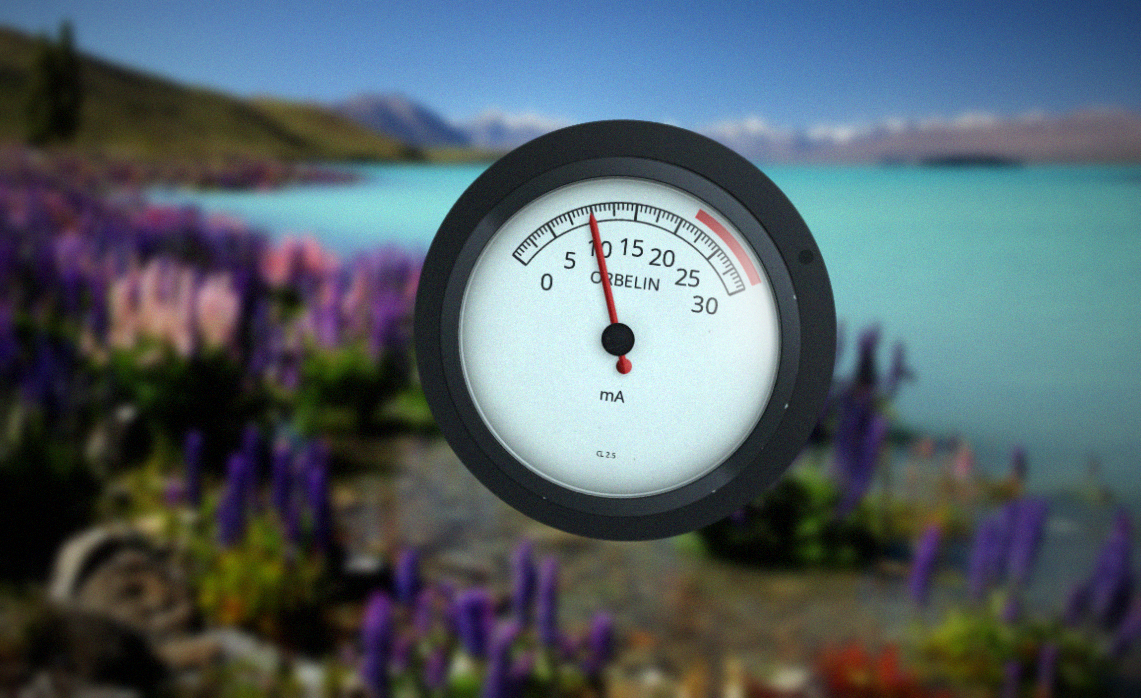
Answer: 10 mA
